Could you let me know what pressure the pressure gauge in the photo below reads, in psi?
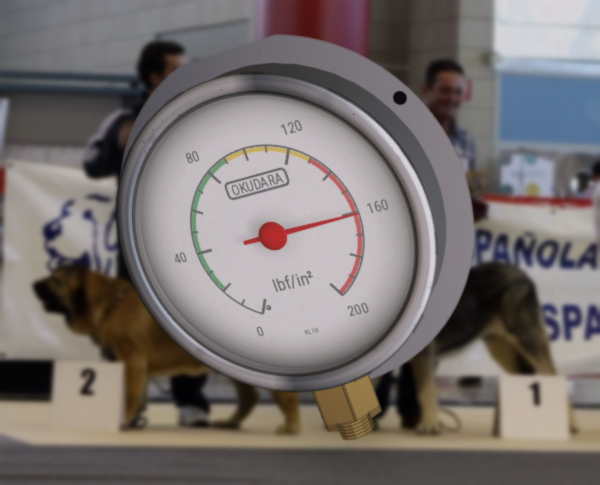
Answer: 160 psi
